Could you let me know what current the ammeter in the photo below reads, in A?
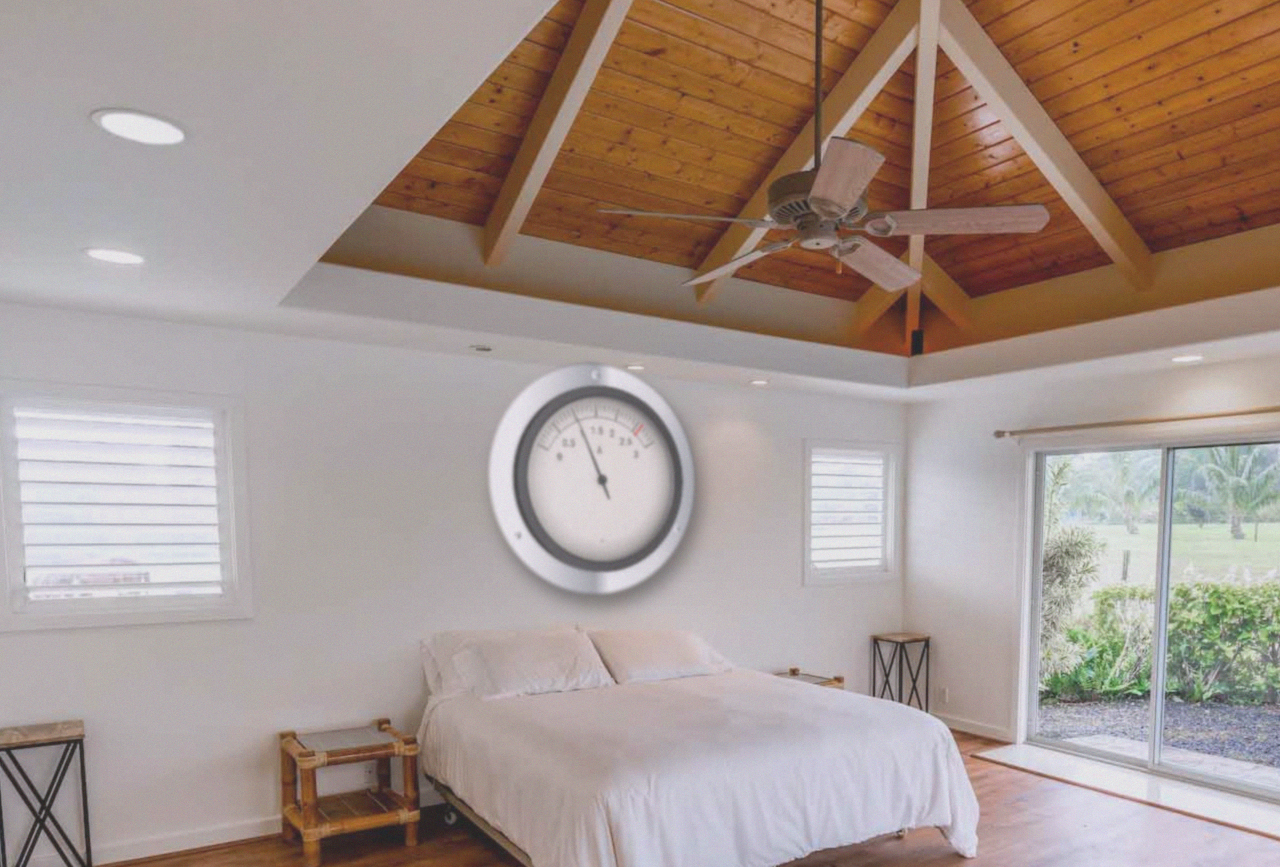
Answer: 1 A
